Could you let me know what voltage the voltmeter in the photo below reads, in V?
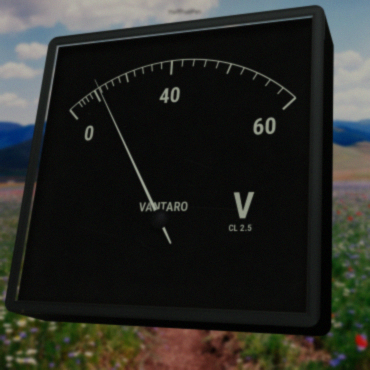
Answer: 22 V
